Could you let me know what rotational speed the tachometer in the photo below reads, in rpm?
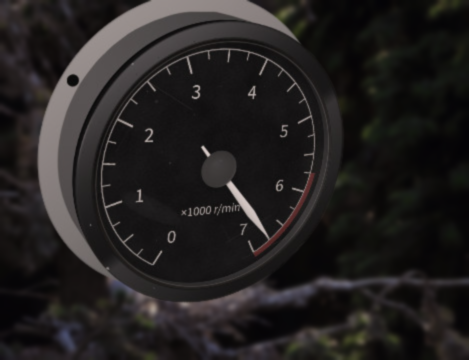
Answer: 6750 rpm
